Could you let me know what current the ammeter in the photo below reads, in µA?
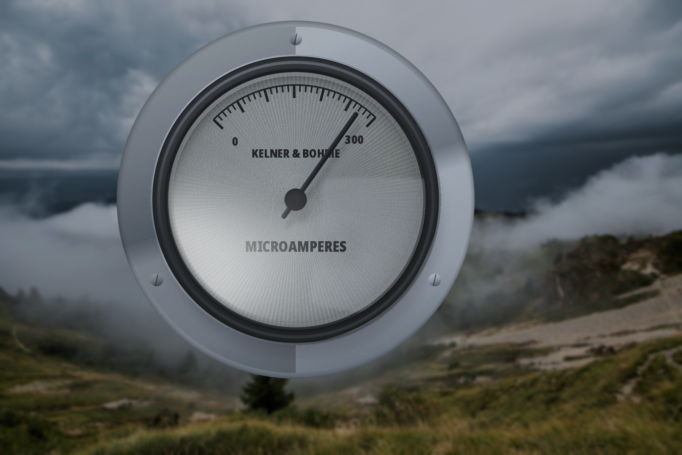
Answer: 270 µA
